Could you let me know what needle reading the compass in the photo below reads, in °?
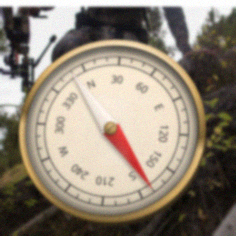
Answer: 170 °
